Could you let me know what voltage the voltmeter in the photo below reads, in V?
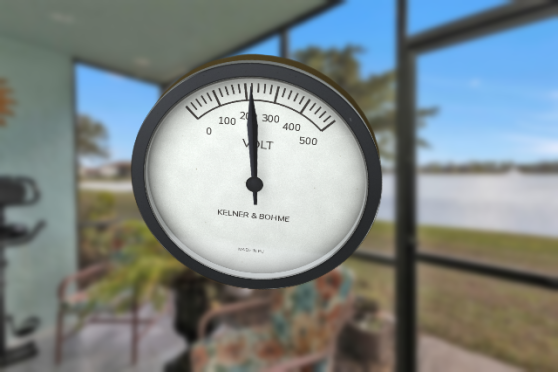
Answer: 220 V
